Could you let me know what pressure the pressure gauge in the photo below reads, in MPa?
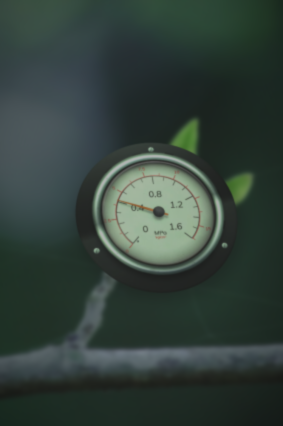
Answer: 0.4 MPa
